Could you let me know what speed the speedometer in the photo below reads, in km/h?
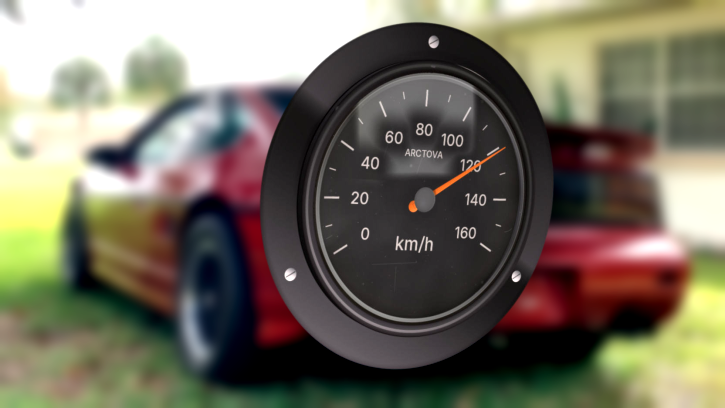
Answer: 120 km/h
